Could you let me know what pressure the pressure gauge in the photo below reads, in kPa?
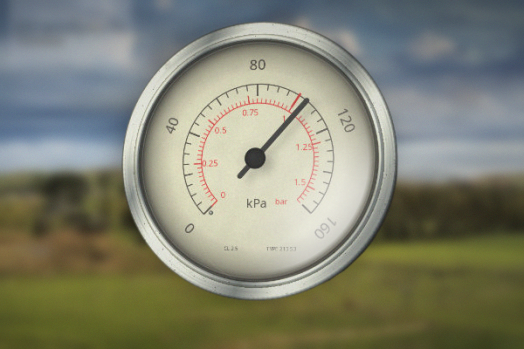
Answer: 105 kPa
